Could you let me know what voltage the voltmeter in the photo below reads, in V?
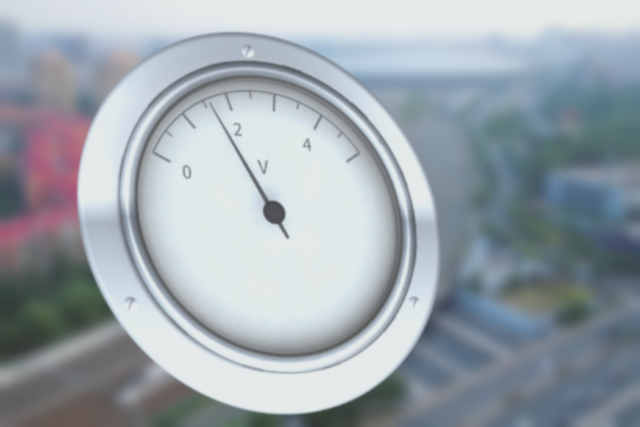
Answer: 1.5 V
